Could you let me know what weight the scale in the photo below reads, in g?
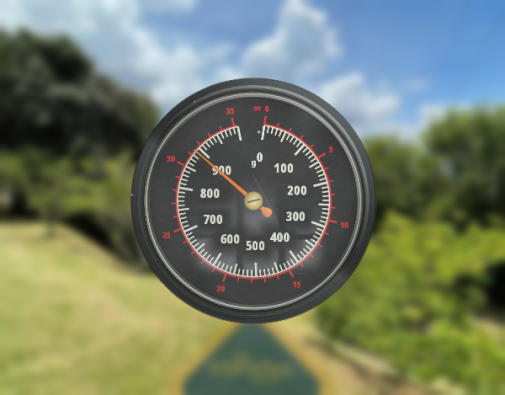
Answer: 890 g
